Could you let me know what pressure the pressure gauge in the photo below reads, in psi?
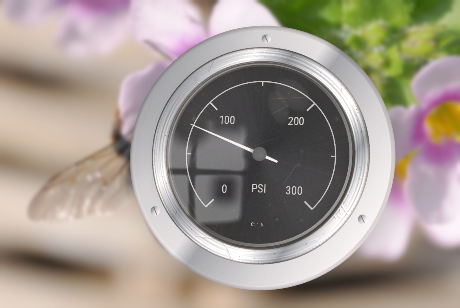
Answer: 75 psi
